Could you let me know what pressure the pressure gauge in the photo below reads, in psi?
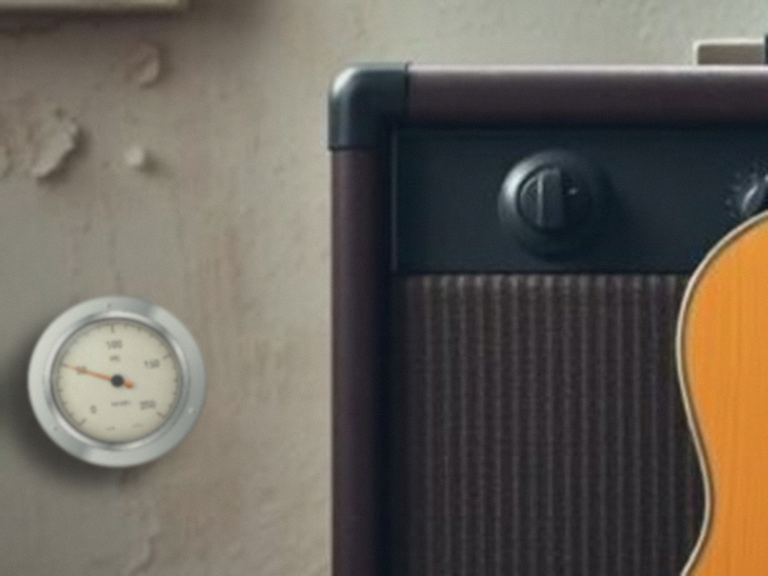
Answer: 50 psi
